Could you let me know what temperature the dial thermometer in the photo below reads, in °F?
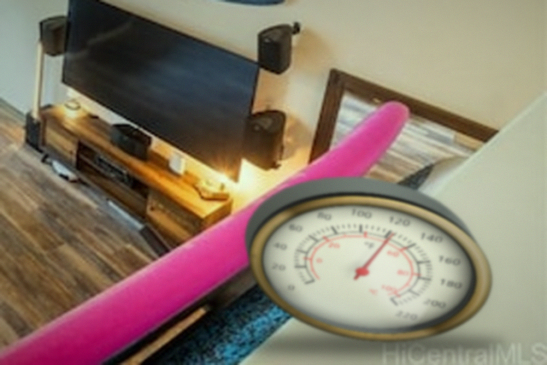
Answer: 120 °F
